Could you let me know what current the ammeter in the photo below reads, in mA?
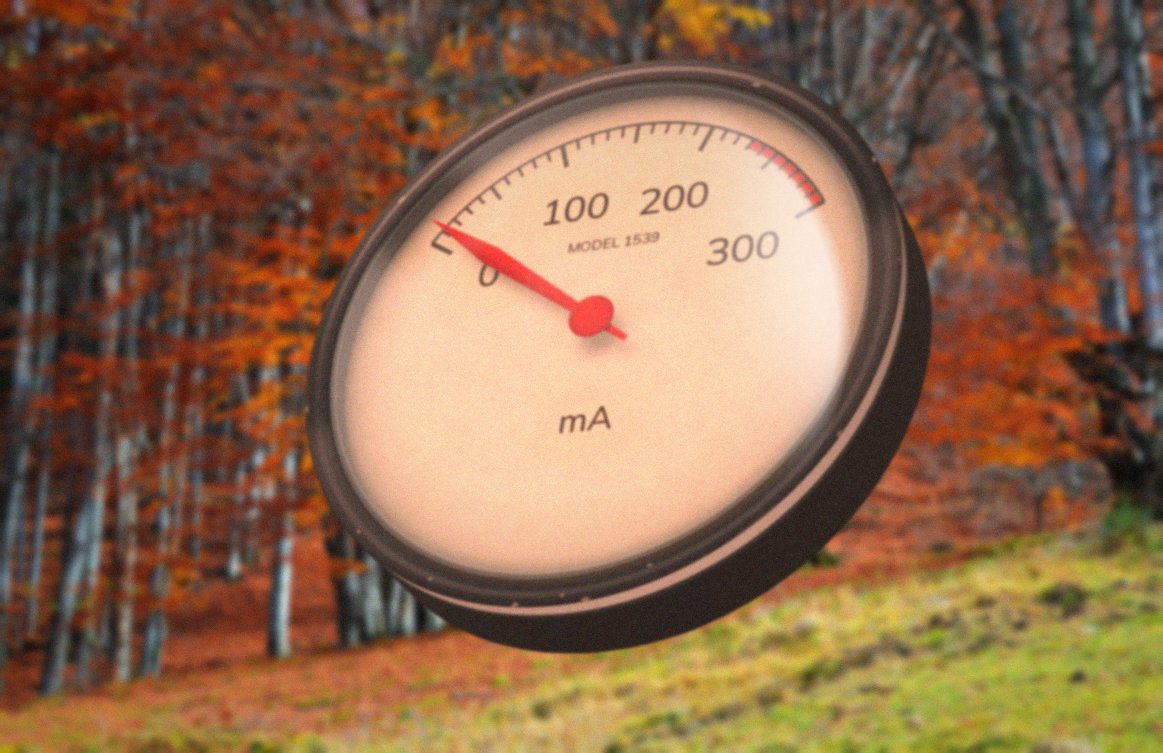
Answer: 10 mA
